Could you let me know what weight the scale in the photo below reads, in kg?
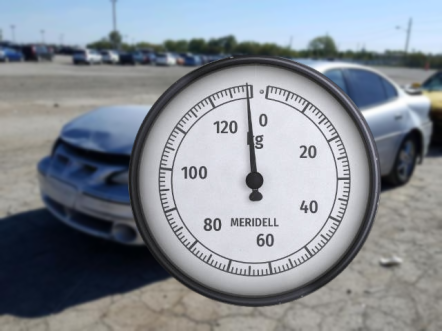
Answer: 129 kg
